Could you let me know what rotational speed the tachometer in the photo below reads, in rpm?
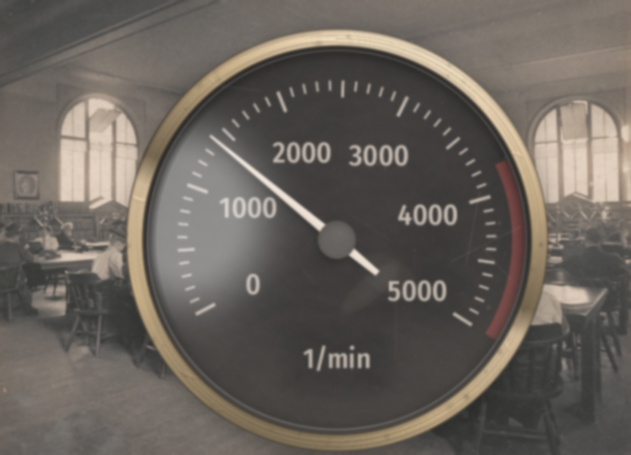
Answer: 1400 rpm
